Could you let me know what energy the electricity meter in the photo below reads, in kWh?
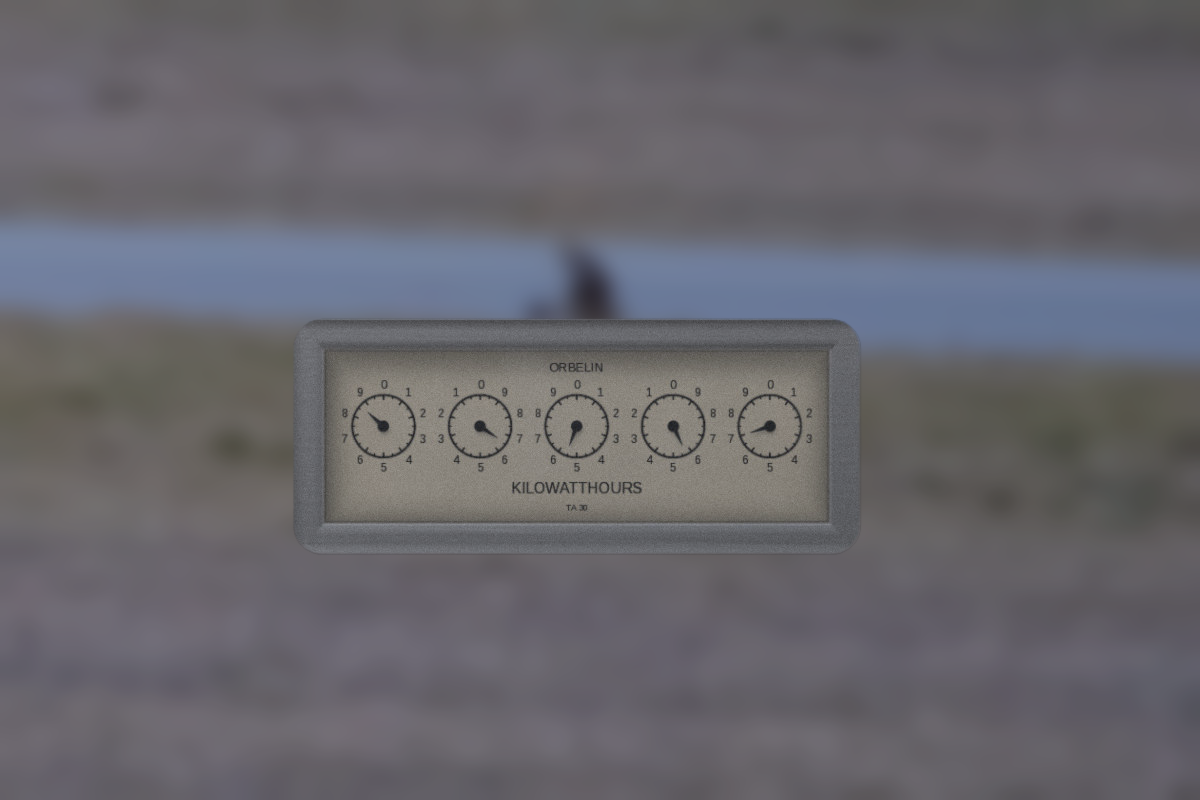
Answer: 86557 kWh
